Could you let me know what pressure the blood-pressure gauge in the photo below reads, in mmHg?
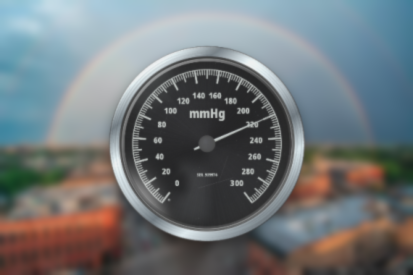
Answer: 220 mmHg
